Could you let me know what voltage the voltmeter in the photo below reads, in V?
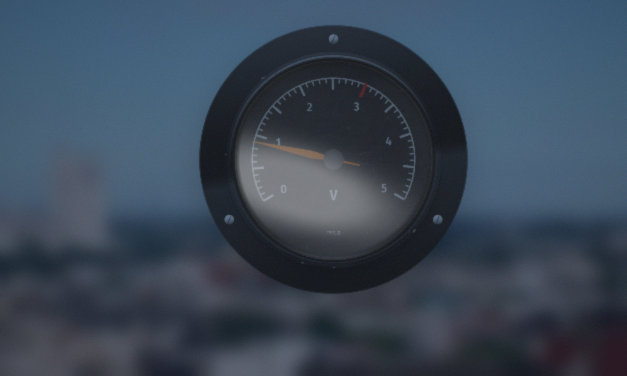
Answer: 0.9 V
